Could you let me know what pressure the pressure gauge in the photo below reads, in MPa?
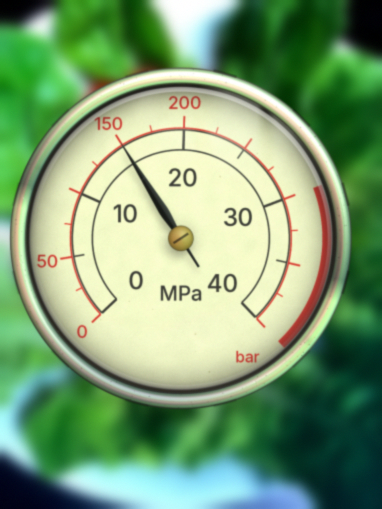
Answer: 15 MPa
